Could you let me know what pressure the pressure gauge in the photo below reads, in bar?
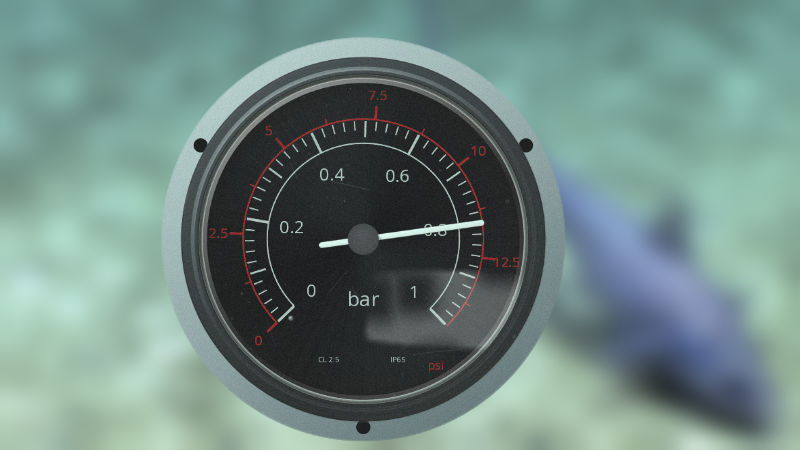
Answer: 0.8 bar
